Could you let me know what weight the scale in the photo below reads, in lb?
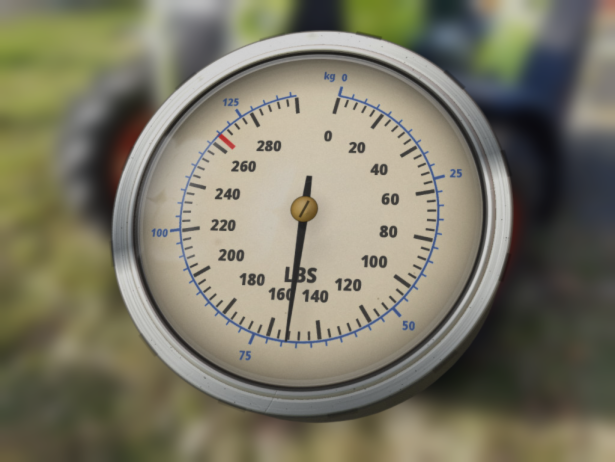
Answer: 152 lb
